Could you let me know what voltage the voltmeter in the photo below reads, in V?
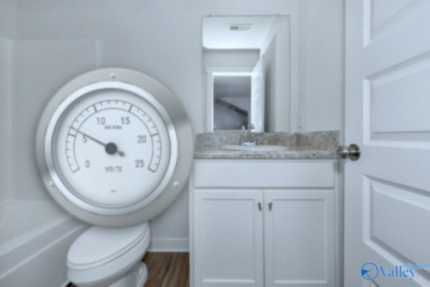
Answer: 6 V
